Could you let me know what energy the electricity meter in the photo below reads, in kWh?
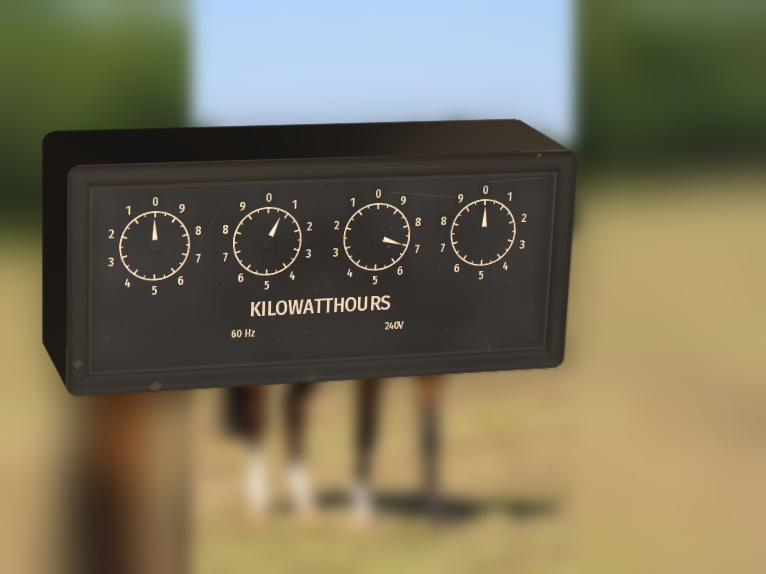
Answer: 70 kWh
